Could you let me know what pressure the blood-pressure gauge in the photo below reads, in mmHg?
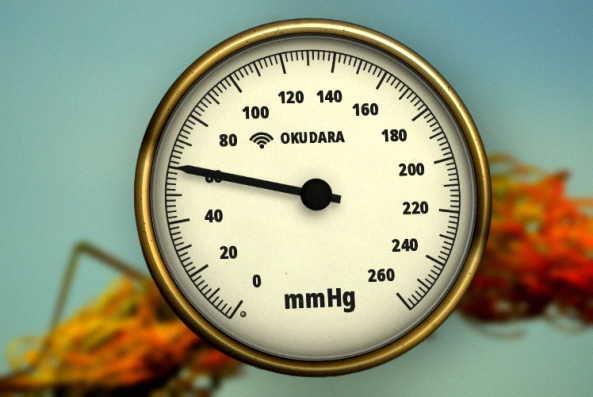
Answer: 60 mmHg
